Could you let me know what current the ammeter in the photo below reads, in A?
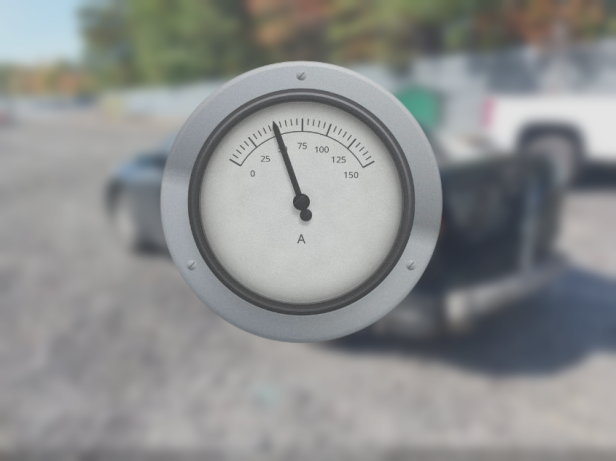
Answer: 50 A
